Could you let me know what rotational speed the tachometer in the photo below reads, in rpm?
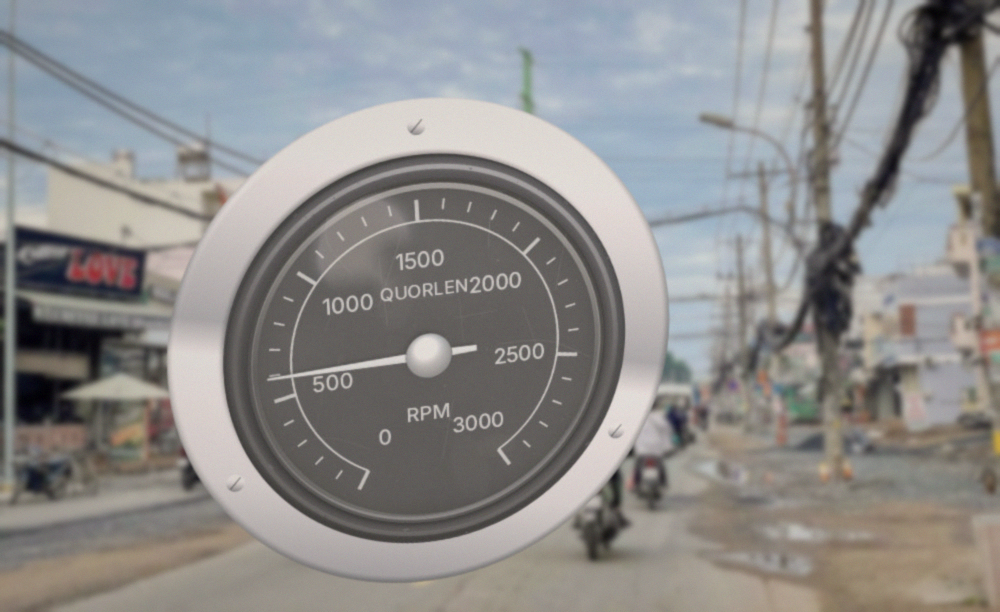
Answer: 600 rpm
